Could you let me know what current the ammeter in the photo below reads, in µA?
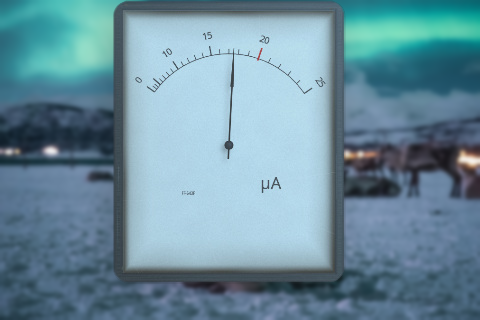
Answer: 17.5 µA
